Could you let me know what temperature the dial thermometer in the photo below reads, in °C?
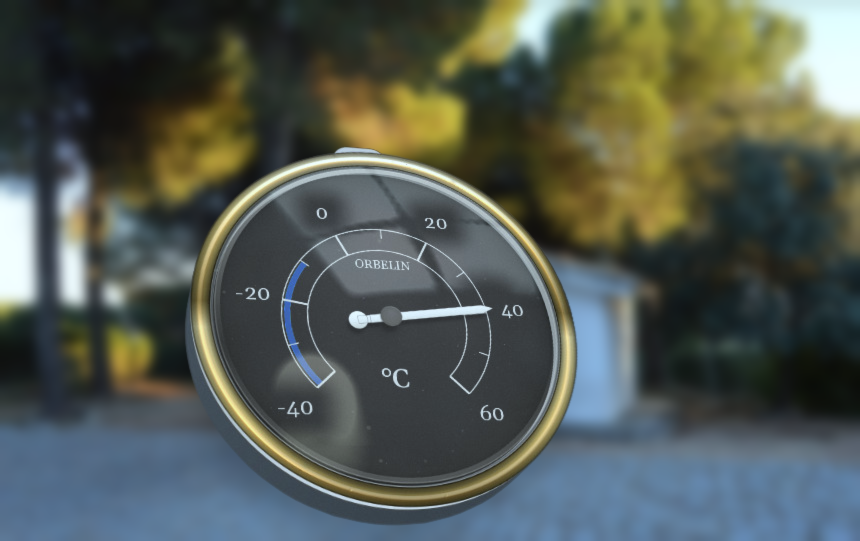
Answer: 40 °C
